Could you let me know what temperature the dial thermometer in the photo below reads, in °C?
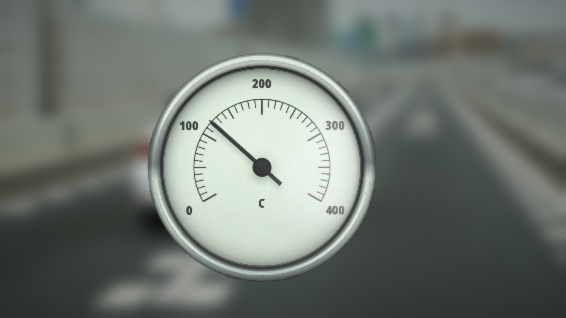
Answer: 120 °C
